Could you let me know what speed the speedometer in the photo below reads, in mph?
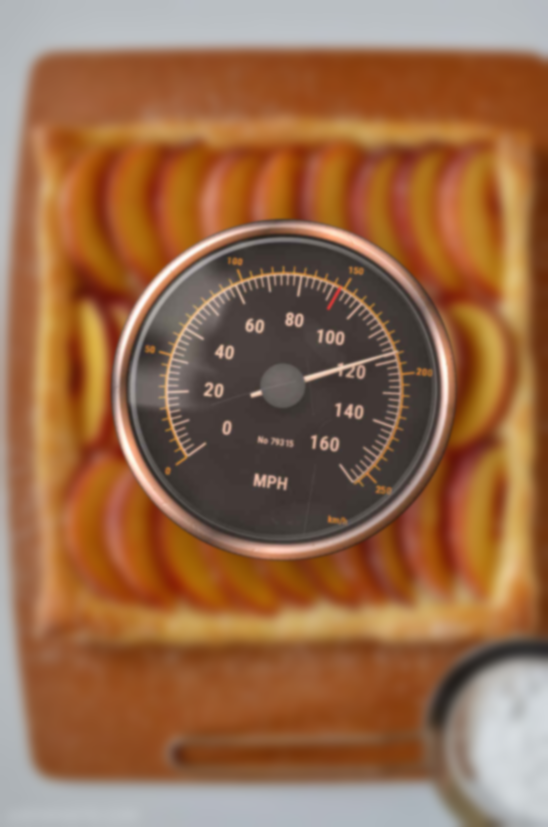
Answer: 118 mph
